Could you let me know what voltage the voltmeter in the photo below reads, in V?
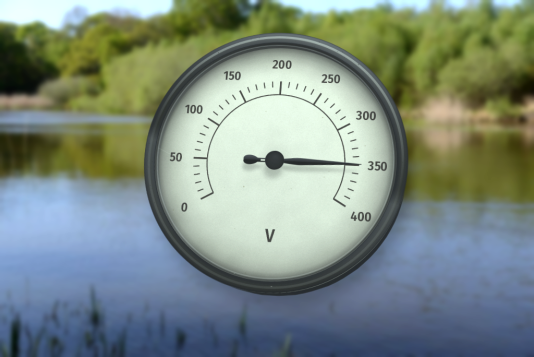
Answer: 350 V
